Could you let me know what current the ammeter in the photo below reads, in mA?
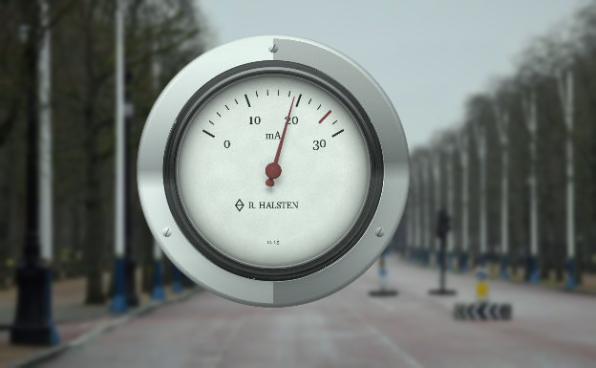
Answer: 19 mA
